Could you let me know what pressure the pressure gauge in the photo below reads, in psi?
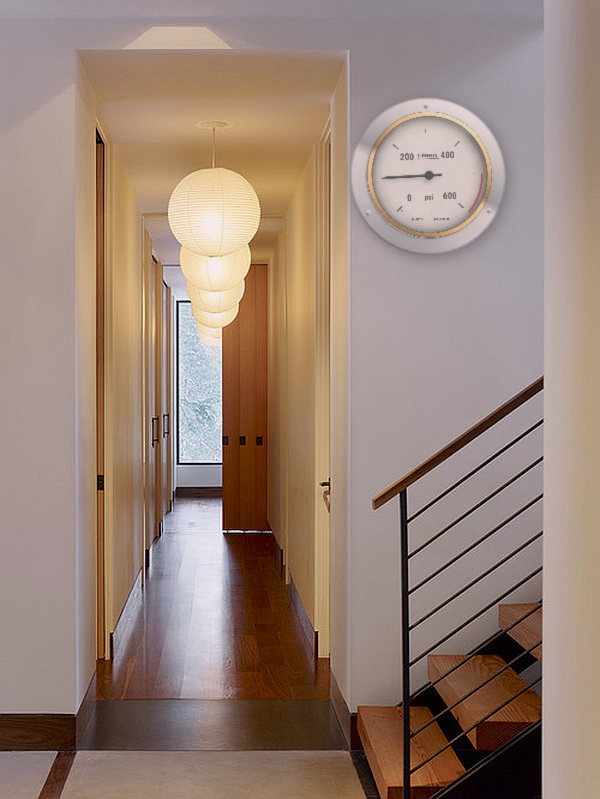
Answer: 100 psi
